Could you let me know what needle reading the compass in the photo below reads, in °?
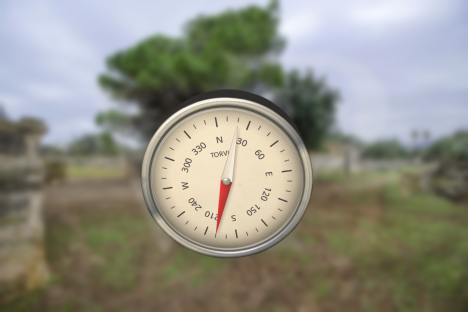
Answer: 200 °
